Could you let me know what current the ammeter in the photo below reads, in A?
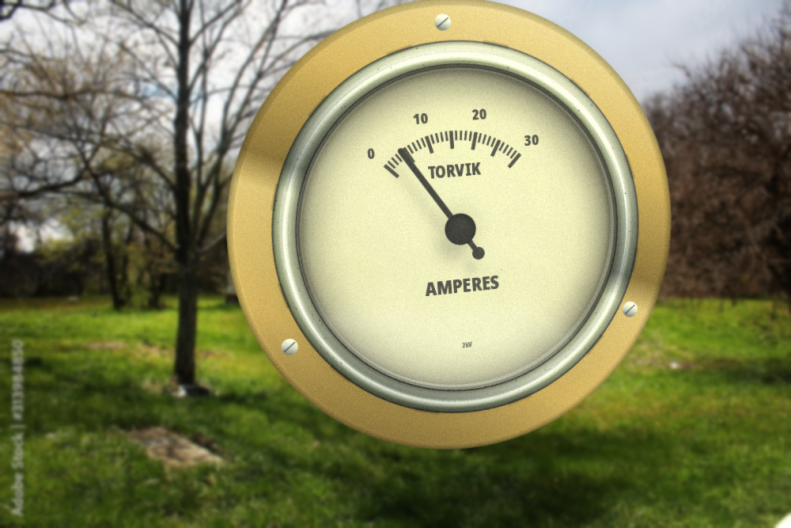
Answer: 4 A
